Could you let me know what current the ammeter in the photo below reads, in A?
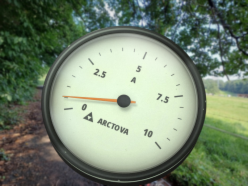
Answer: 0.5 A
